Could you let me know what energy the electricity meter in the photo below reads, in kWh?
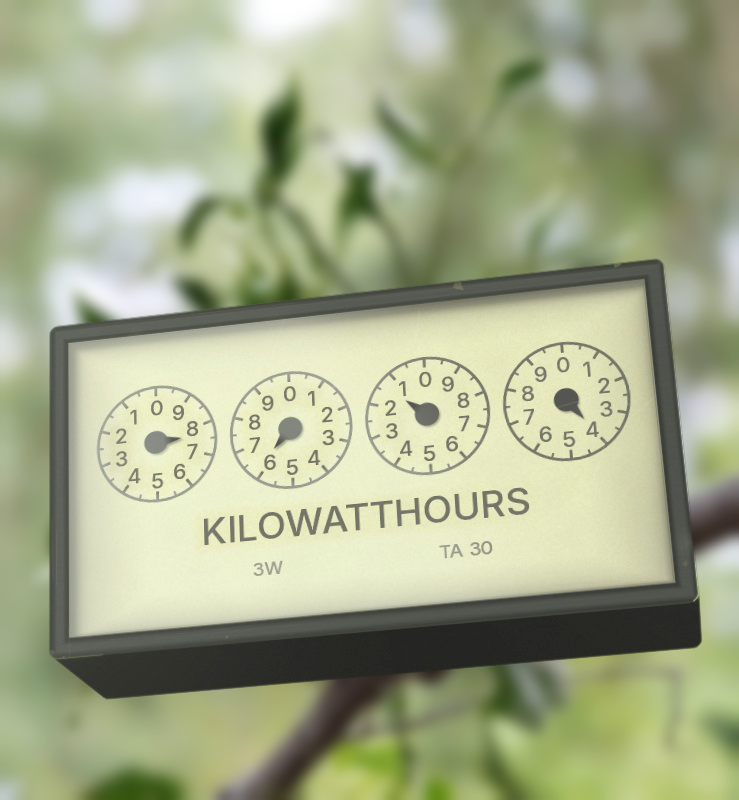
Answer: 7614 kWh
